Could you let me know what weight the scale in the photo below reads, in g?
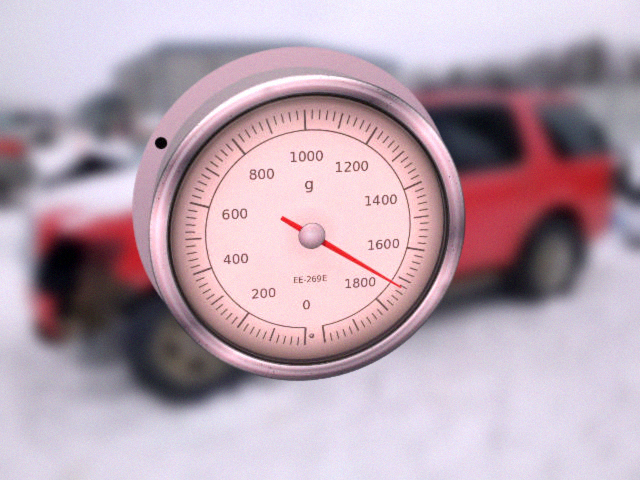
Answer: 1720 g
